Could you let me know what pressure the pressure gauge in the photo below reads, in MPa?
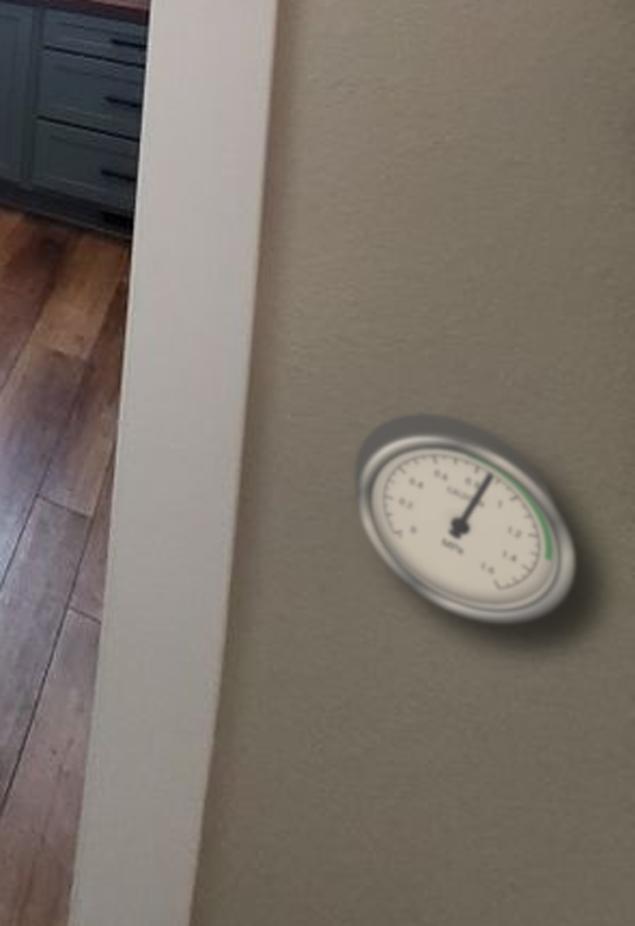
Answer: 0.85 MPa
